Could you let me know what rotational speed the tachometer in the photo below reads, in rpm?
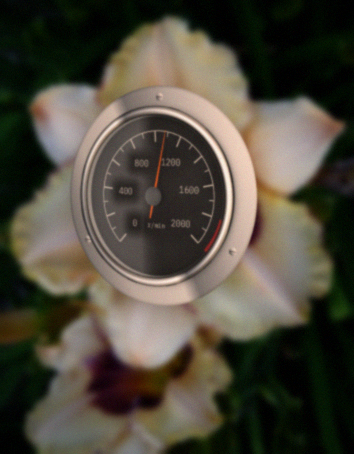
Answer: 1100 rpm
